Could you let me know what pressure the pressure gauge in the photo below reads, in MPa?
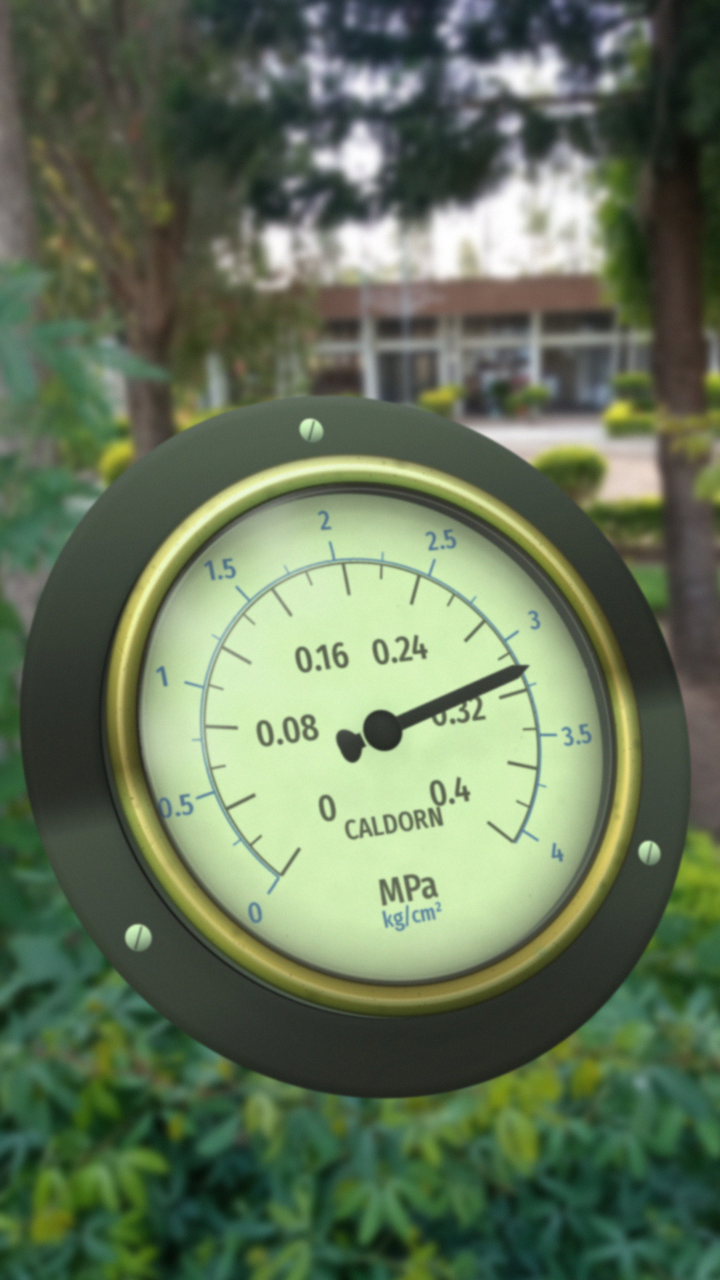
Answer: 0.31 MPa
